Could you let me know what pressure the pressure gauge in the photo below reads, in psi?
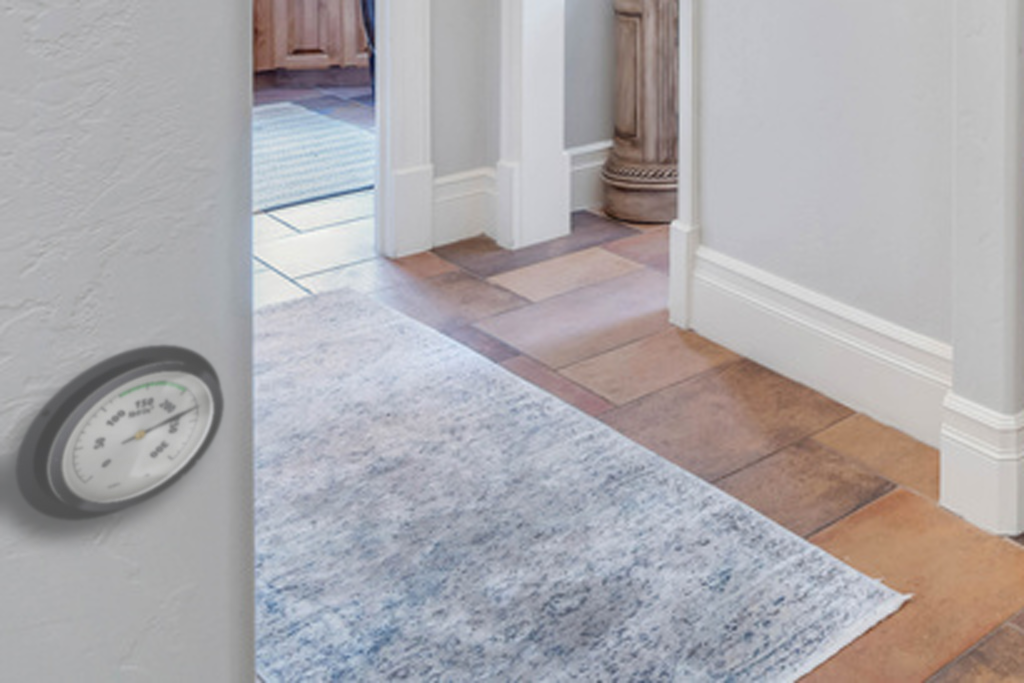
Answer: 230 psi
